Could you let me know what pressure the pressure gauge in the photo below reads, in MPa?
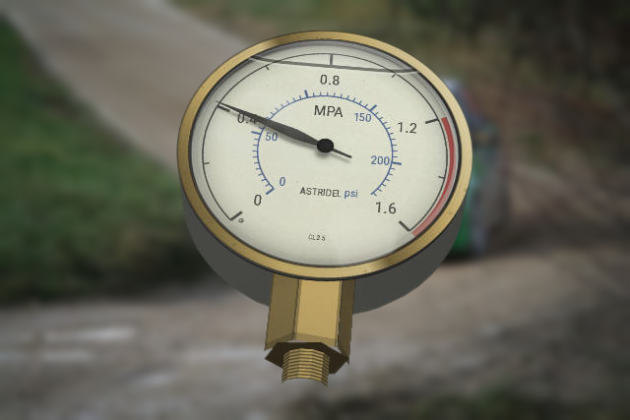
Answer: 0.4 MPa
